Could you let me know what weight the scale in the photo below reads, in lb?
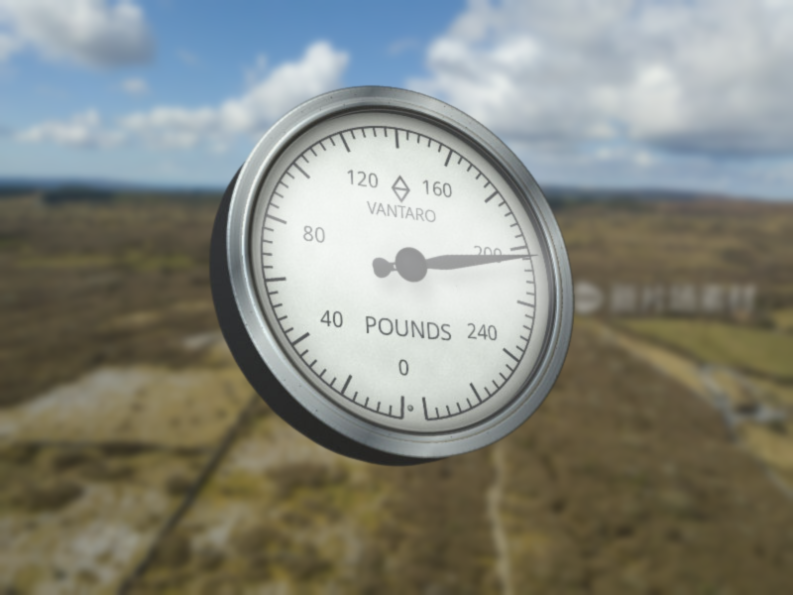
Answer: 204 lb
